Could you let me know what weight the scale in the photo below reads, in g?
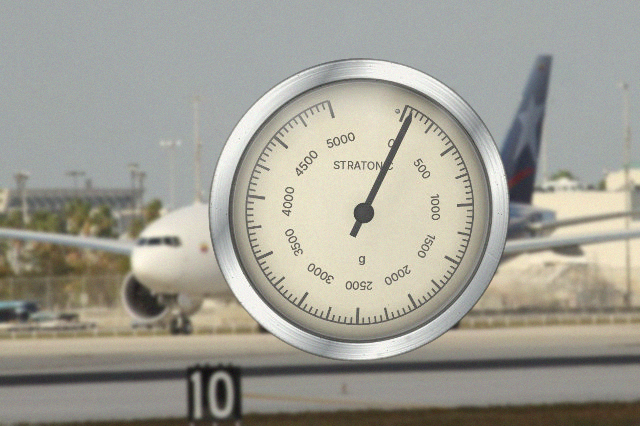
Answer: 50 g
